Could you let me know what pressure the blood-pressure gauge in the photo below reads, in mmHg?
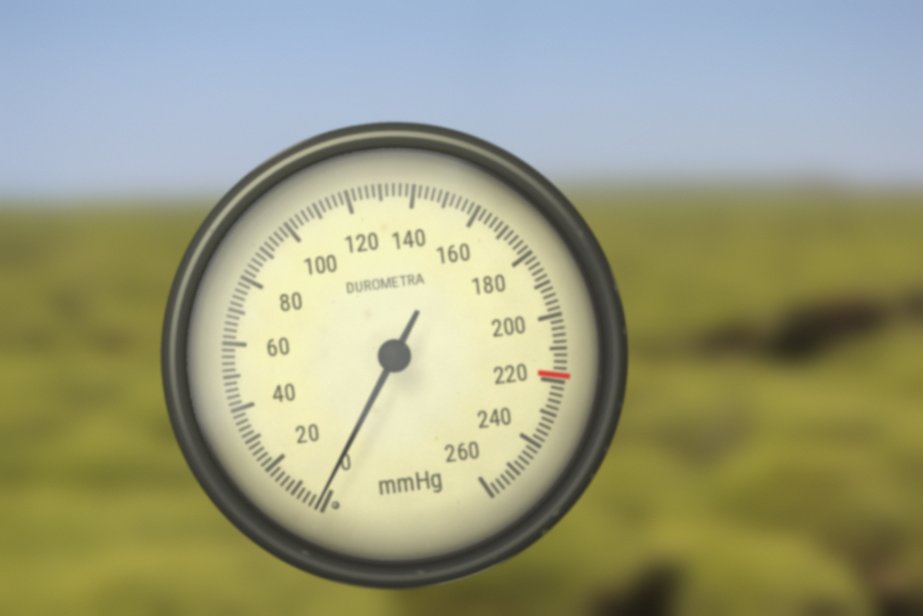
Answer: 2 mmHg
